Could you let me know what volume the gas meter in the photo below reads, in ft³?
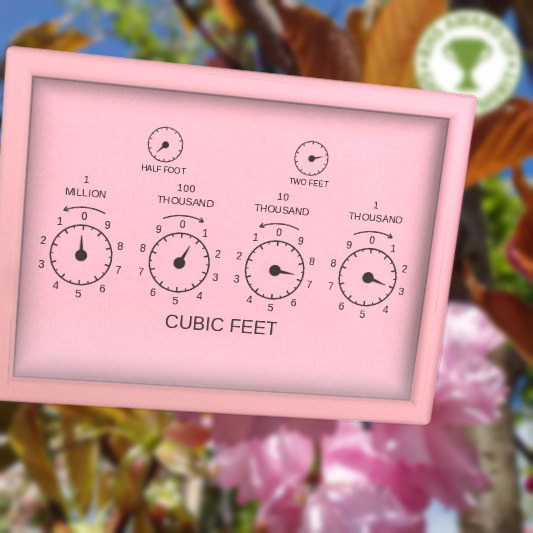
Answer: 7300 ft³
